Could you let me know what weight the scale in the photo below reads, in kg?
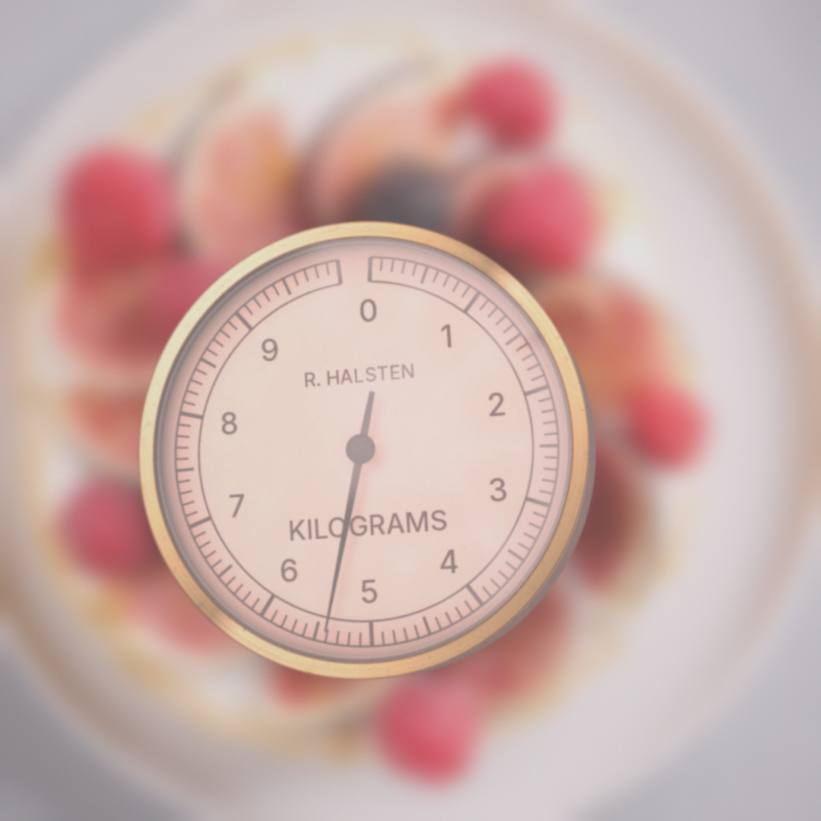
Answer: 5.4 kg
